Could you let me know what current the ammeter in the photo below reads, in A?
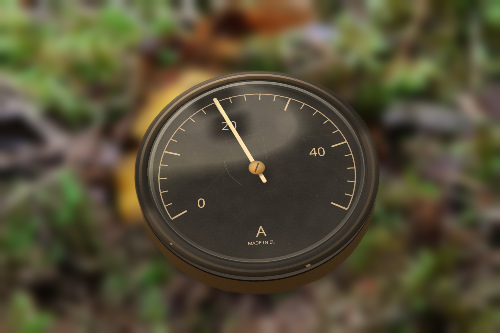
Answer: 20 A
